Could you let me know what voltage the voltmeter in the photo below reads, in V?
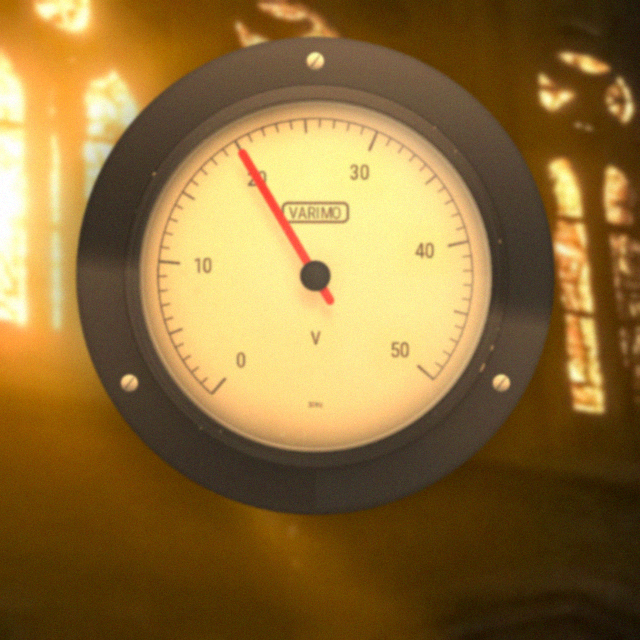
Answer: 20 V
